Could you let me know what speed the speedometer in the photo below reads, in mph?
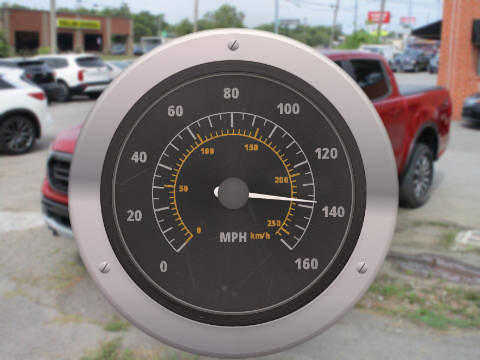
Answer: 137.5 mph
